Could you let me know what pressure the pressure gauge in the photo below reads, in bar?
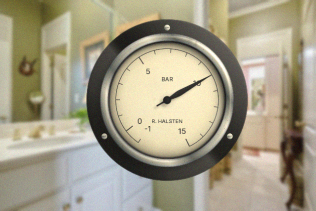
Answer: 10 bar
